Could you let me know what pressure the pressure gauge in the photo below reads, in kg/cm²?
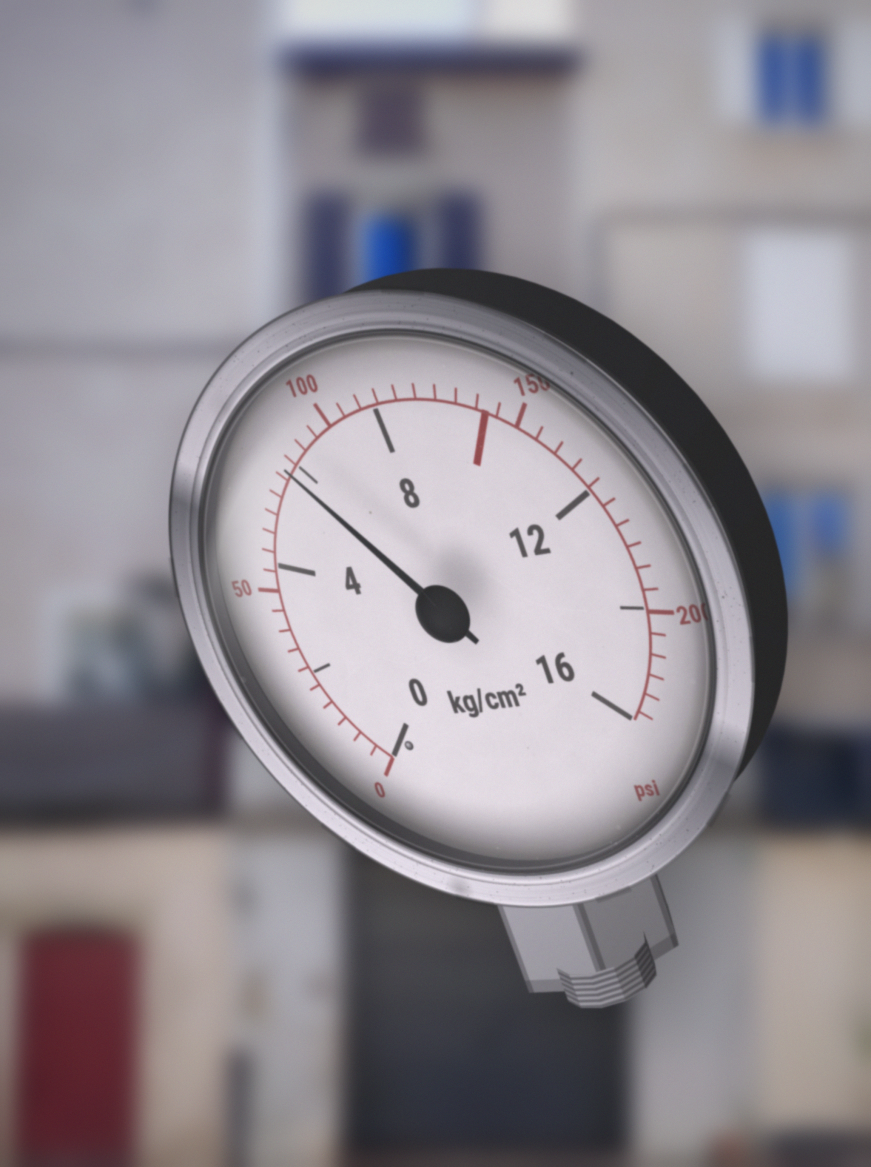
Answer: 6 kg/cm²
